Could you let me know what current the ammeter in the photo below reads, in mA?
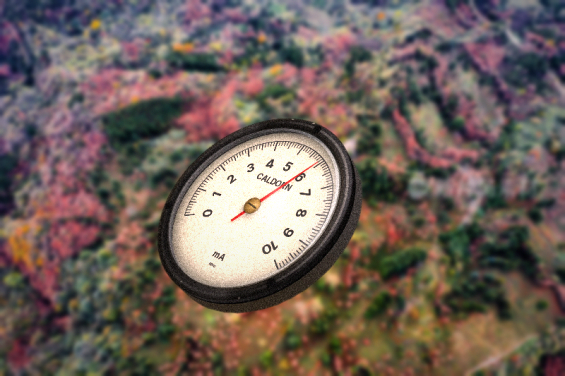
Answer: 6 mA
